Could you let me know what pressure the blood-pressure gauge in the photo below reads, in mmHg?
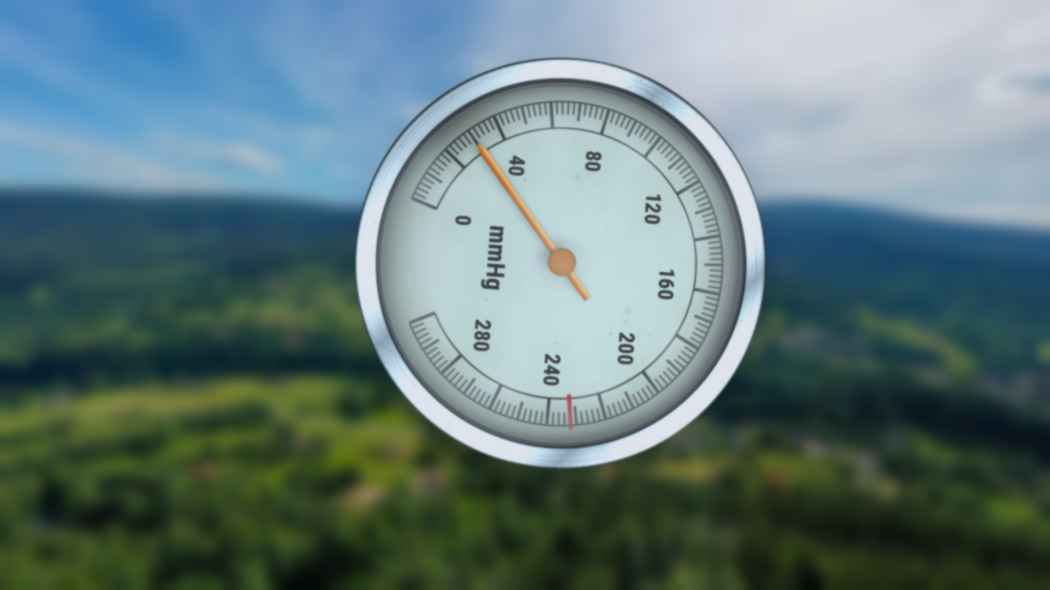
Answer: 30 mmHg
